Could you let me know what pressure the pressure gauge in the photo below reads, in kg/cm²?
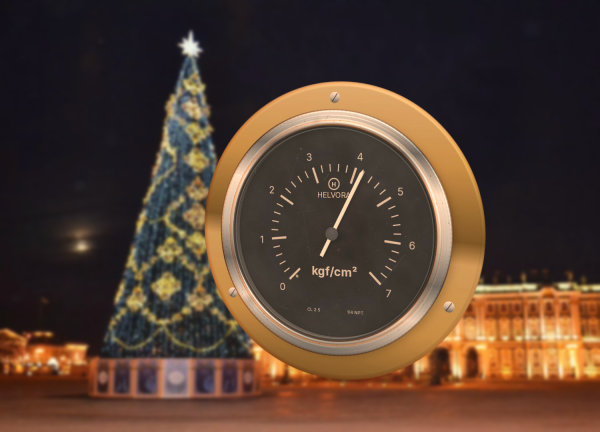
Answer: 4.2 kg/cm²
